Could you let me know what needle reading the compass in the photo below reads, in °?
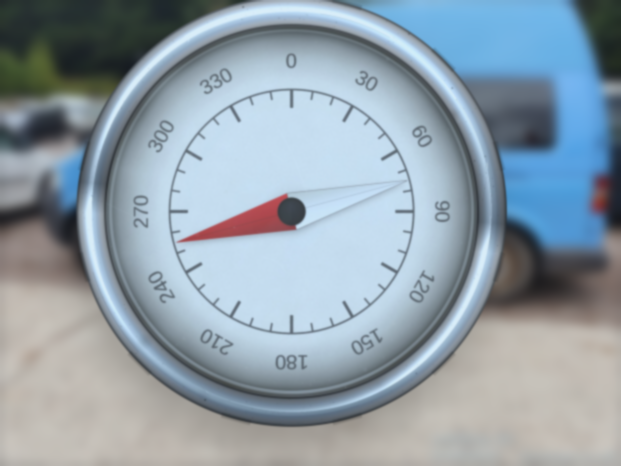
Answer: 255 °
